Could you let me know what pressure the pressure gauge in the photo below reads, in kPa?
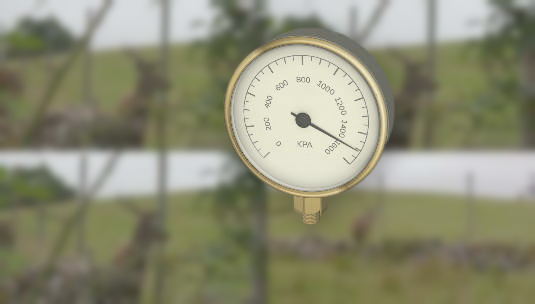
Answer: 1500 kPa
